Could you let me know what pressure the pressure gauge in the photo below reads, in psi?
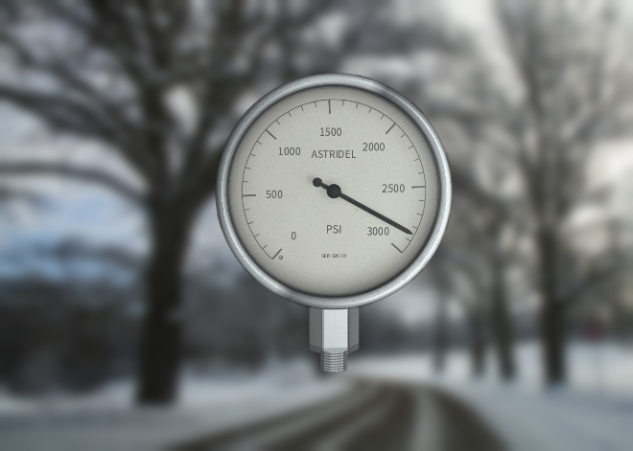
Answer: 2850 psi
